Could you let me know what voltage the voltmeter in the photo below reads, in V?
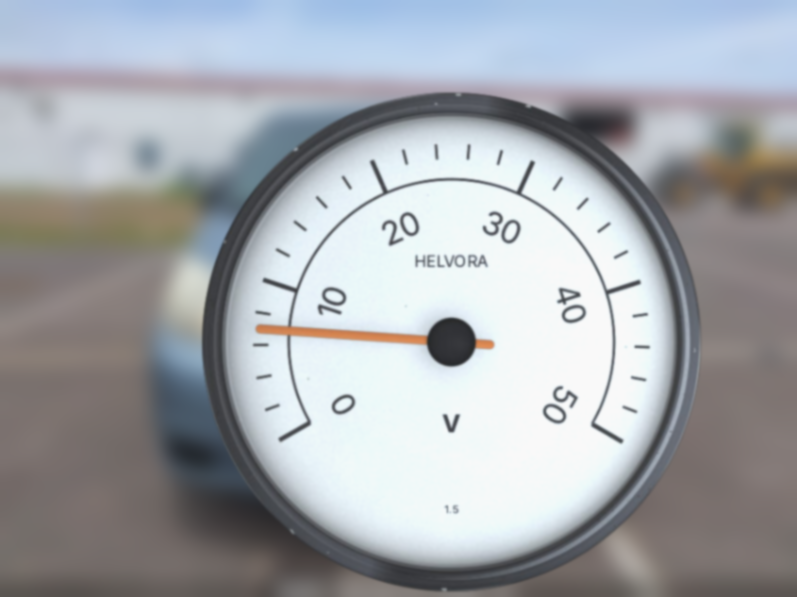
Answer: 7 V
